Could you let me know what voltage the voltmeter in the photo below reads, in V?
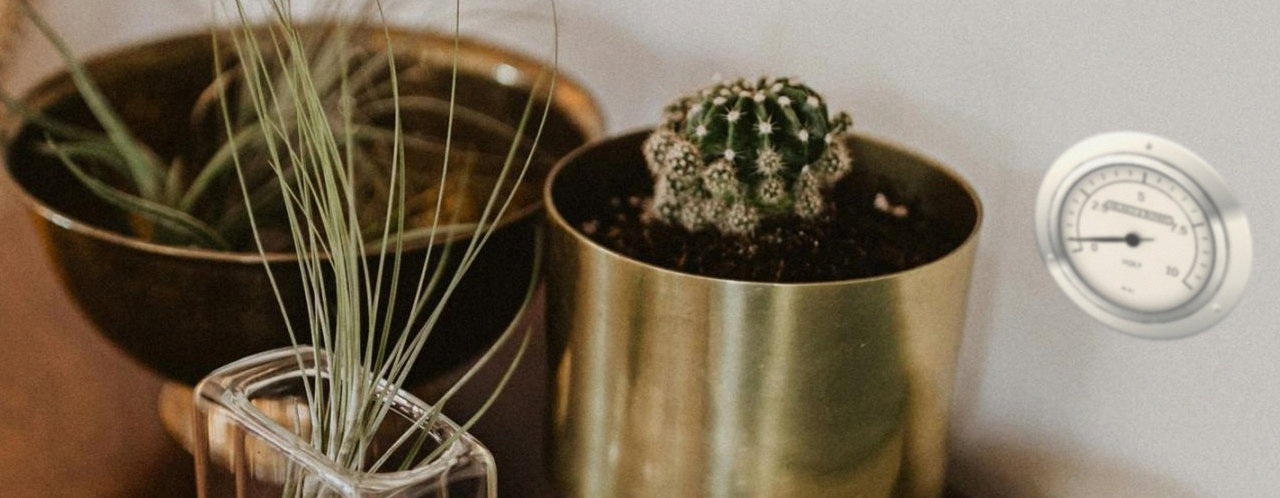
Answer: 0.5 V
